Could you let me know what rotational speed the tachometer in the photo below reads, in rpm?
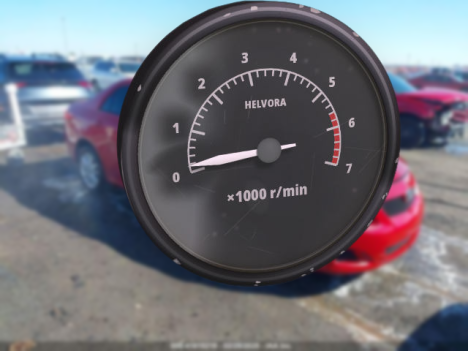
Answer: 200 rpm
